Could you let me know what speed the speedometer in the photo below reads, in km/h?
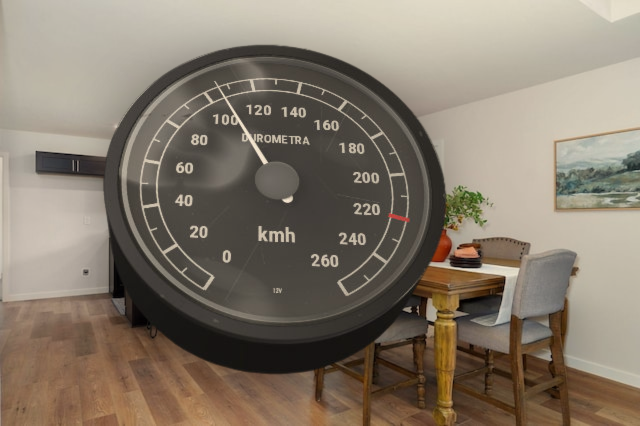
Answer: 105 km/h
